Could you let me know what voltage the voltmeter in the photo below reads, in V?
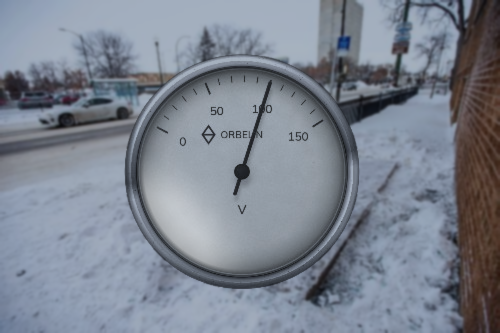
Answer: 100 V
